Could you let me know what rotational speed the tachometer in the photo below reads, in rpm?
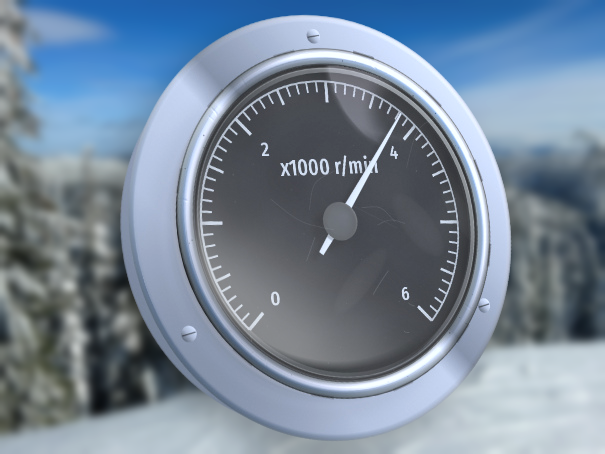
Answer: 3800 rpm
